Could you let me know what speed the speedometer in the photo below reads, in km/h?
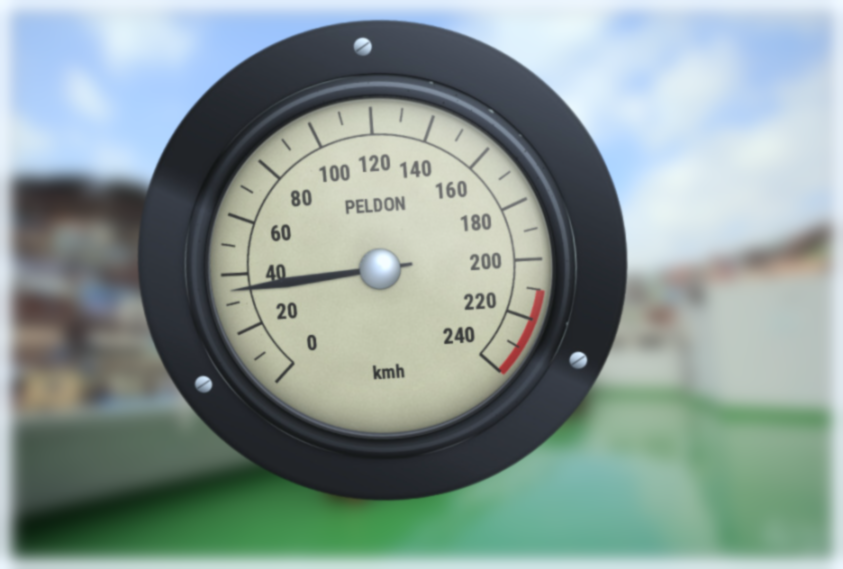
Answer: 35 km/h
